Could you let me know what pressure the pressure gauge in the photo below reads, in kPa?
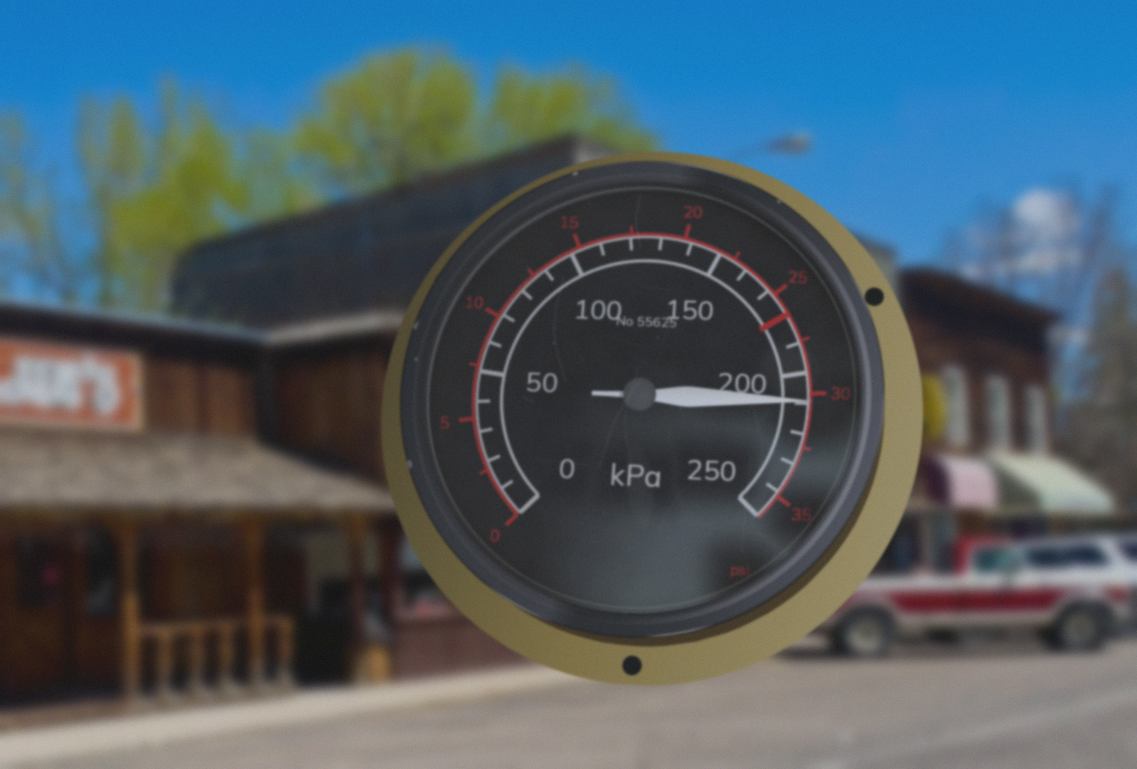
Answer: 210 kPa
